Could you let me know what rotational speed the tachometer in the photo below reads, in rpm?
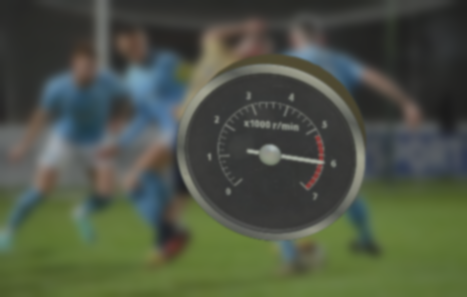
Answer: 6000 rpm
